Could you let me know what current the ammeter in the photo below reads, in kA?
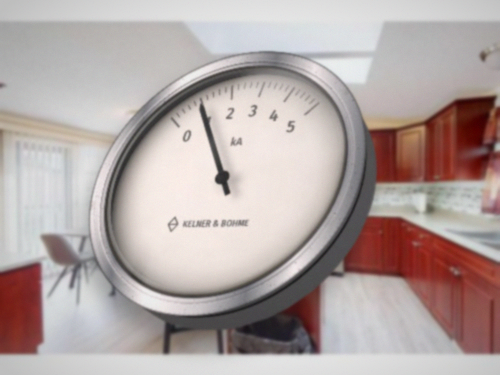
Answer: 1 kA
